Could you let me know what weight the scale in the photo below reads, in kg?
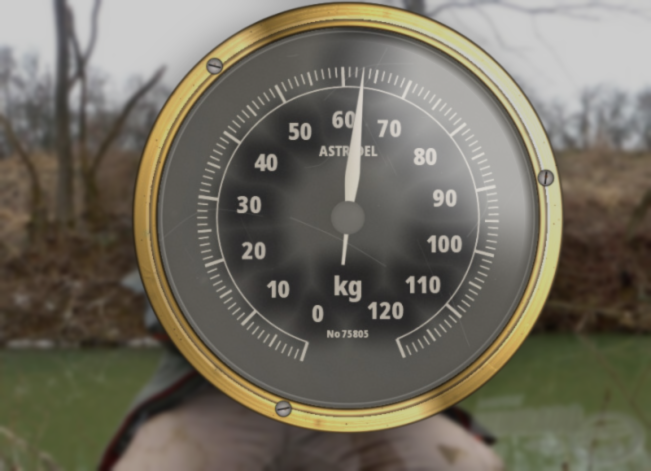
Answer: 63 kg
